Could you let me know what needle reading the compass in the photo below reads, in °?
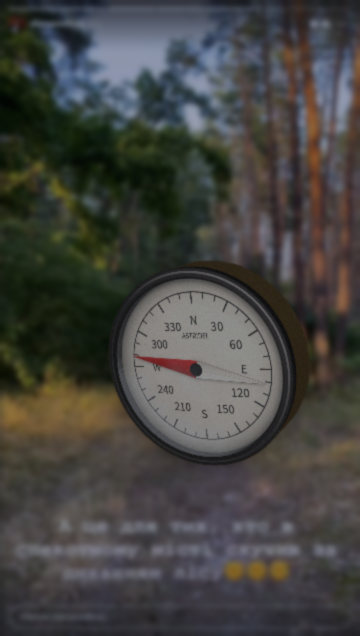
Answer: 280 °
